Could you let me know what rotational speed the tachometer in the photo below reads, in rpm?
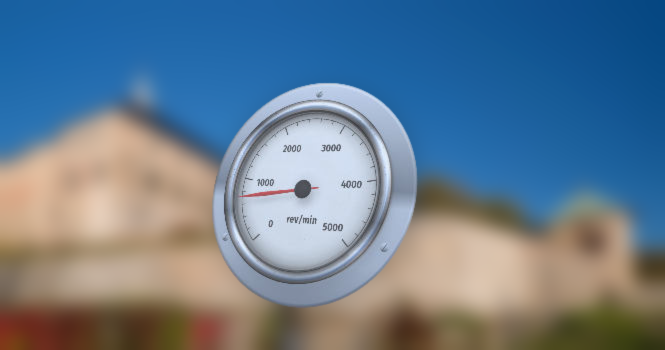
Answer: 700 rpm
